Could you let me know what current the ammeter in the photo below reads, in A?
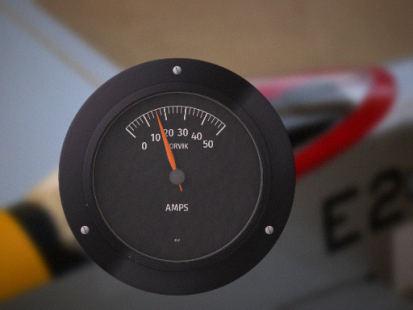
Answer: 16 A
